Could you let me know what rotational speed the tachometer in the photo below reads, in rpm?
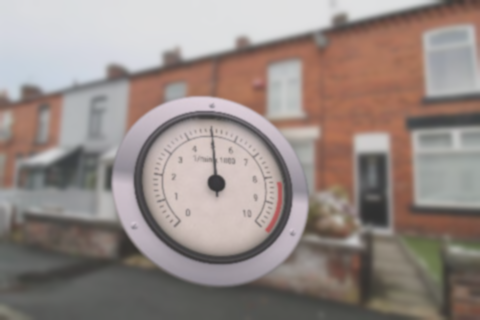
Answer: 5000 rpm
